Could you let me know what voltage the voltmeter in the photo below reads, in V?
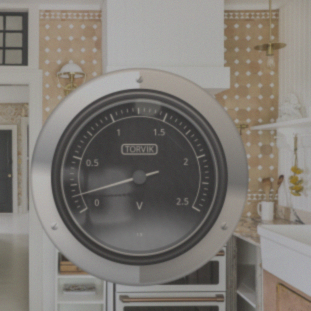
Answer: 0.15 V
